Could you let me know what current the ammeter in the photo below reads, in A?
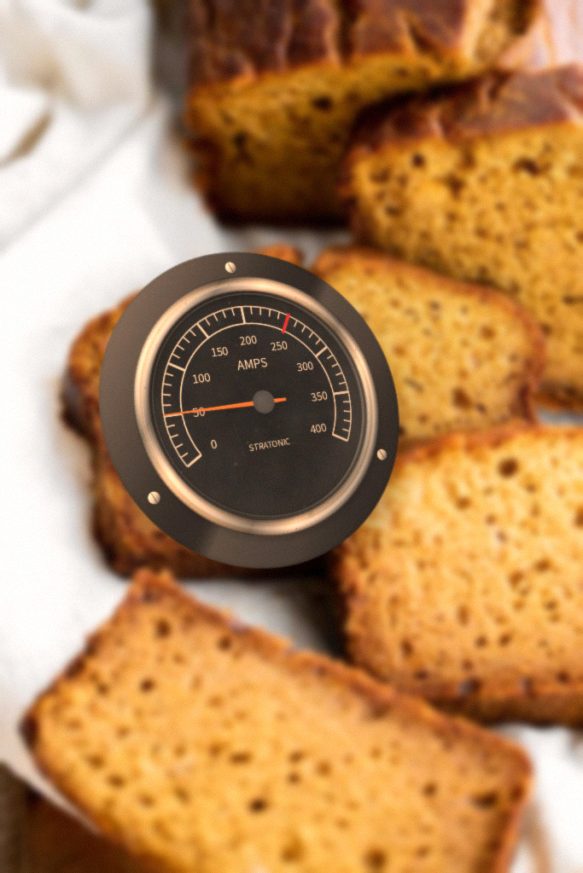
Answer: 50 A
